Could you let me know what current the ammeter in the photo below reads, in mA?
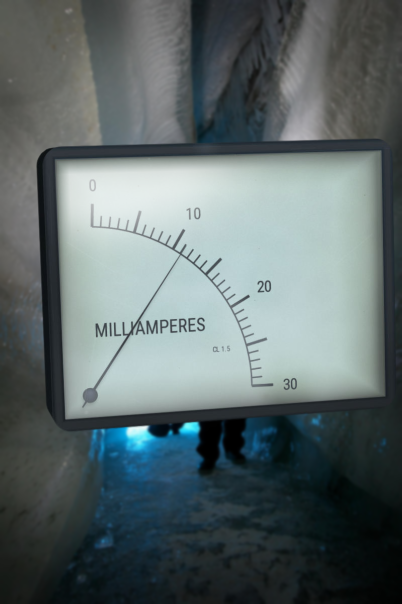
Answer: 11 mA
